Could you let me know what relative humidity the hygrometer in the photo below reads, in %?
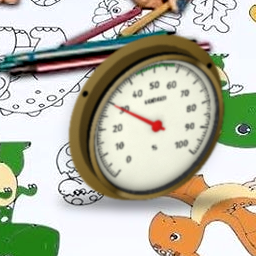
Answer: 30 %
